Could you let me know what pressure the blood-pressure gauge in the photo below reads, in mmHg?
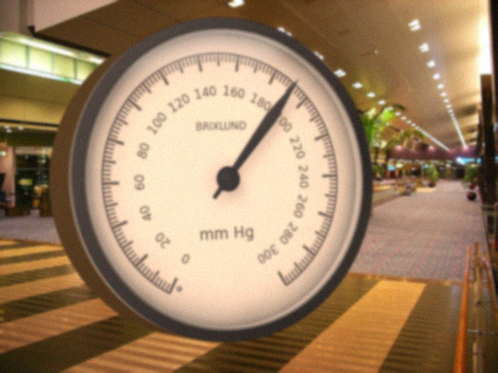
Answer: 190 mmHg
